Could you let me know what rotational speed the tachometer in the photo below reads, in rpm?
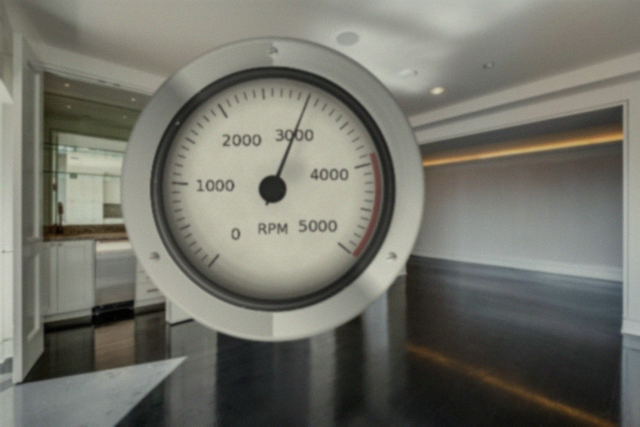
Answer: 3000 rpm
